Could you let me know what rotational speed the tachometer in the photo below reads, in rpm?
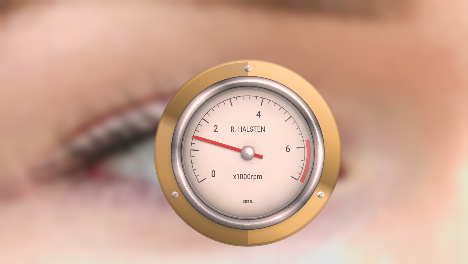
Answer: 1400 rpm
